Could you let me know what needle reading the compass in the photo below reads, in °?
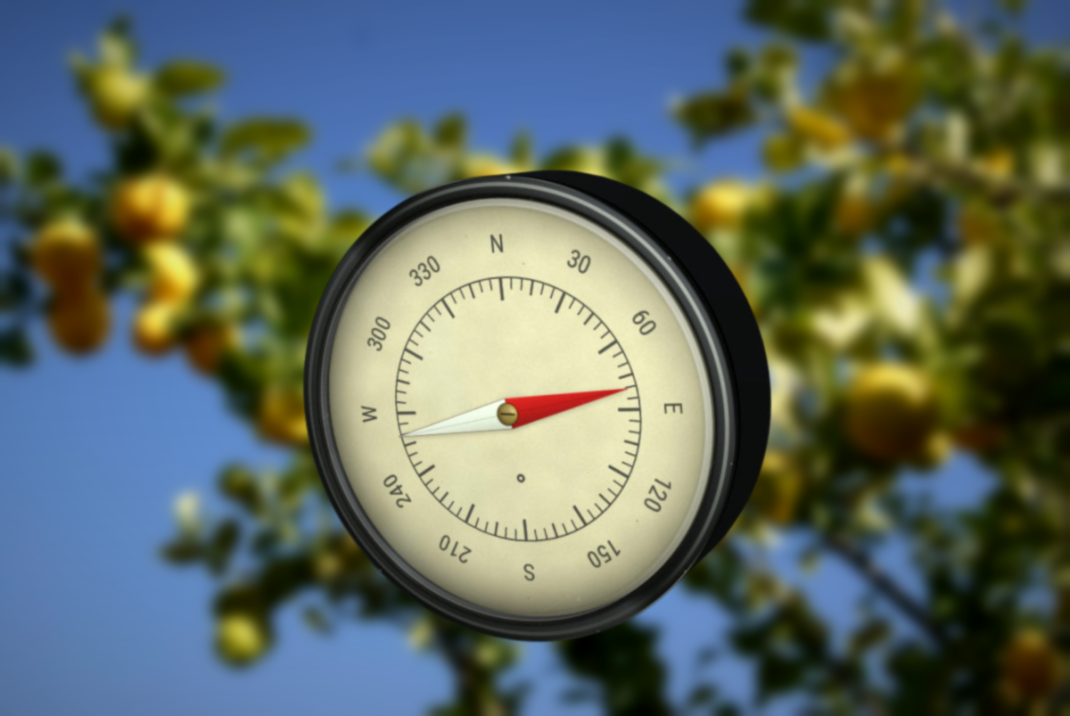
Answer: 80 °
